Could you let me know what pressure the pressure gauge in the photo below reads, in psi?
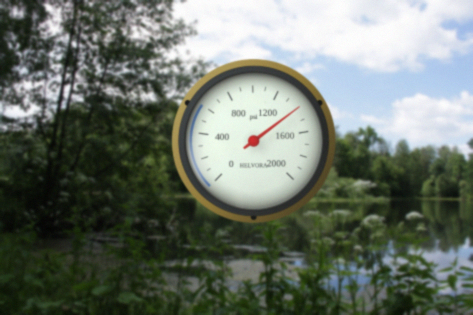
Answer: 1400 psi
